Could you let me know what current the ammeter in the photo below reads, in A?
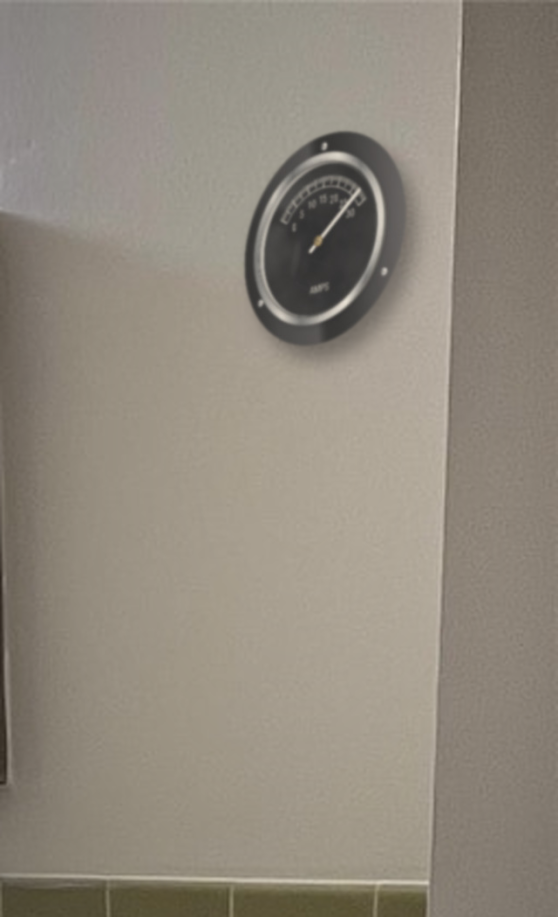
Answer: 27.5 A
